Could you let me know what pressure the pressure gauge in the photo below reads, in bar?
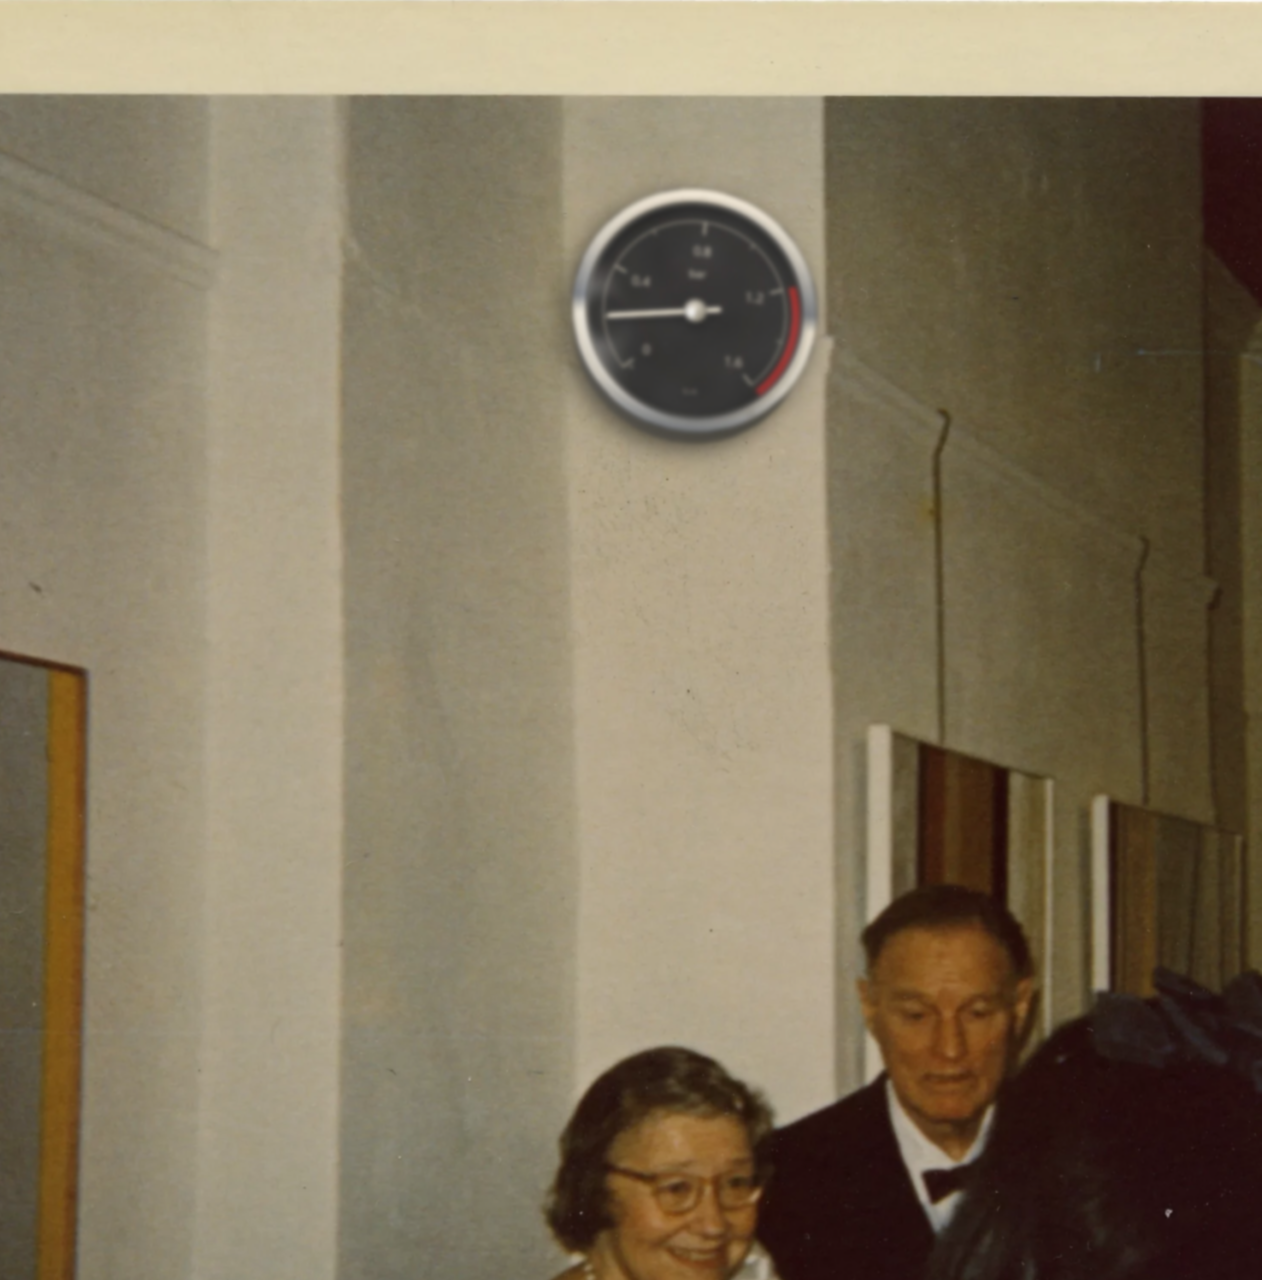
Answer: 0.2 bar
